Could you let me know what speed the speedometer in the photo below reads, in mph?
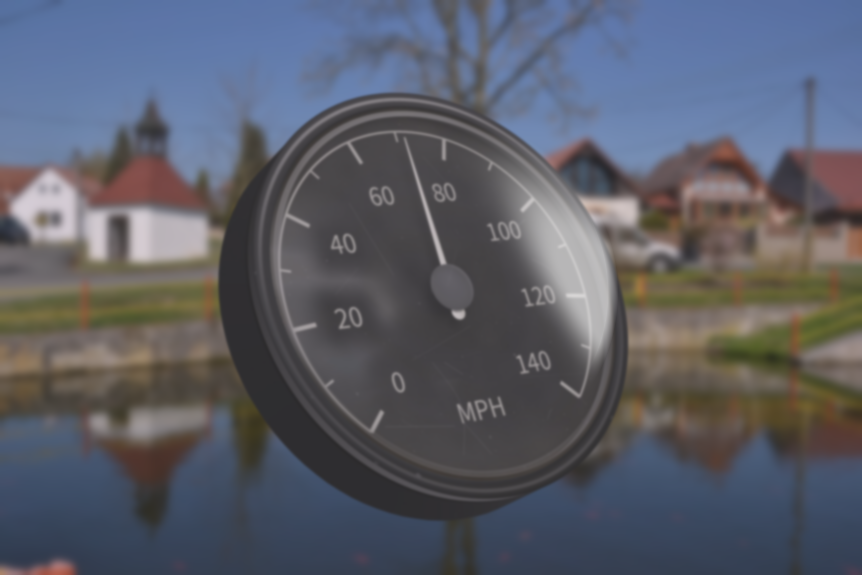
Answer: 70 mph
